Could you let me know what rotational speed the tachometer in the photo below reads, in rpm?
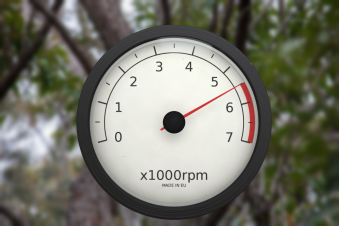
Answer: 5500 rpm
